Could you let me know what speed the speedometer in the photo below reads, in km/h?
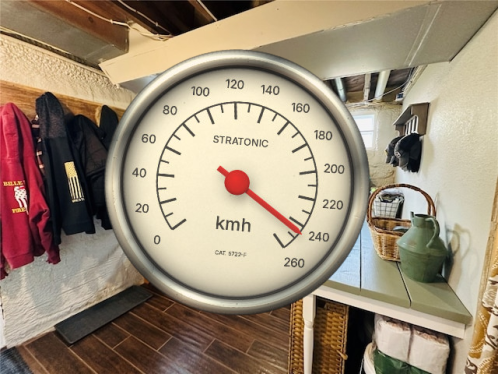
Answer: 245 km/h
